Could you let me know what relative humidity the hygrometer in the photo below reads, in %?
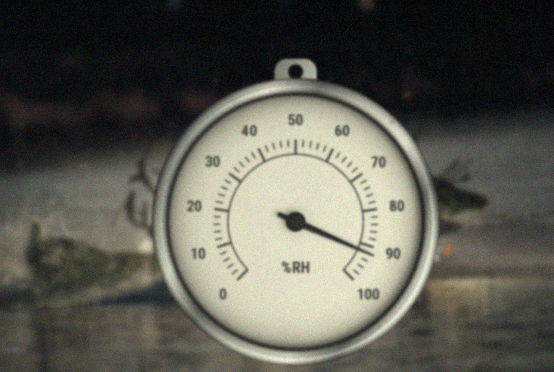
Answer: 92 %
